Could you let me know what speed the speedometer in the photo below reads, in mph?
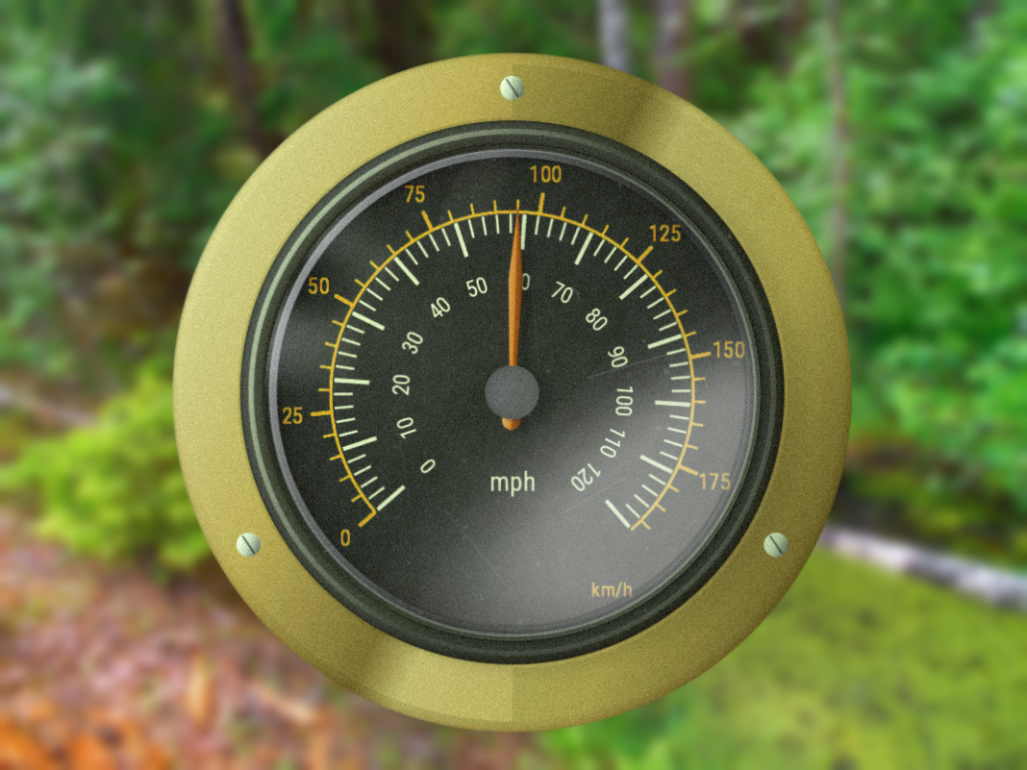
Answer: 59 mph
